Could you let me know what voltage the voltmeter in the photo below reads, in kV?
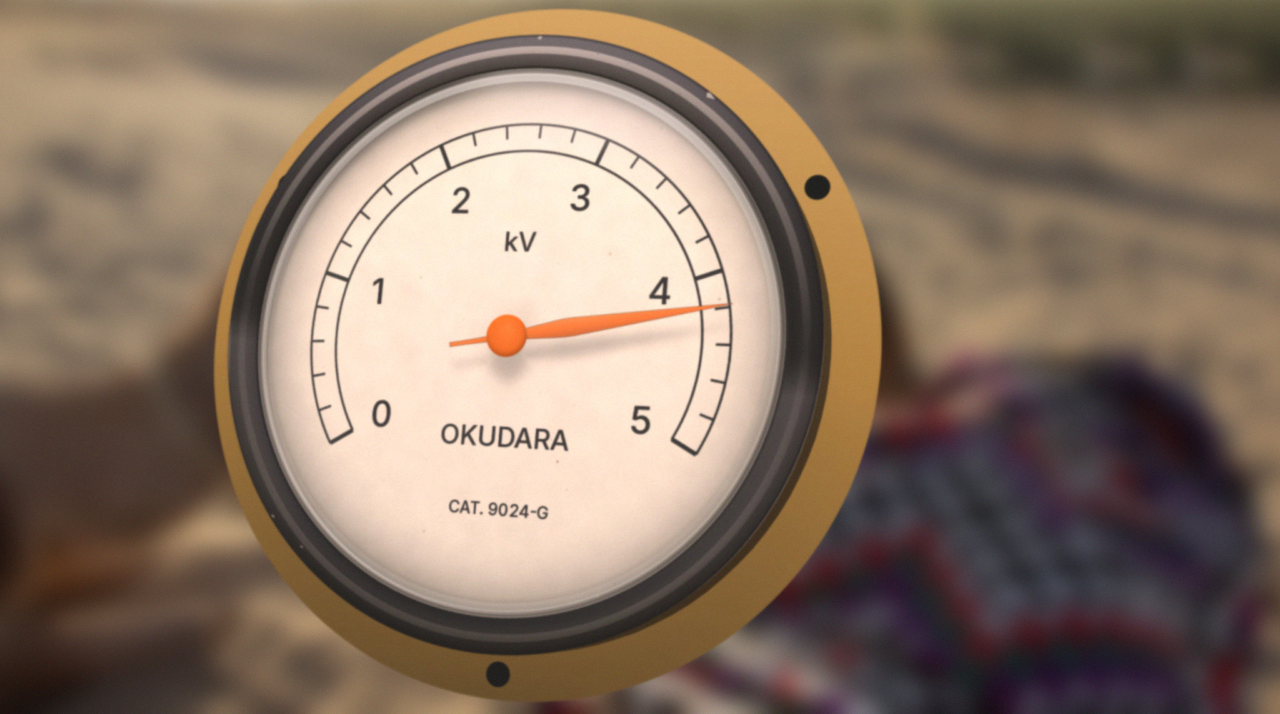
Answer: 4.2 kV
